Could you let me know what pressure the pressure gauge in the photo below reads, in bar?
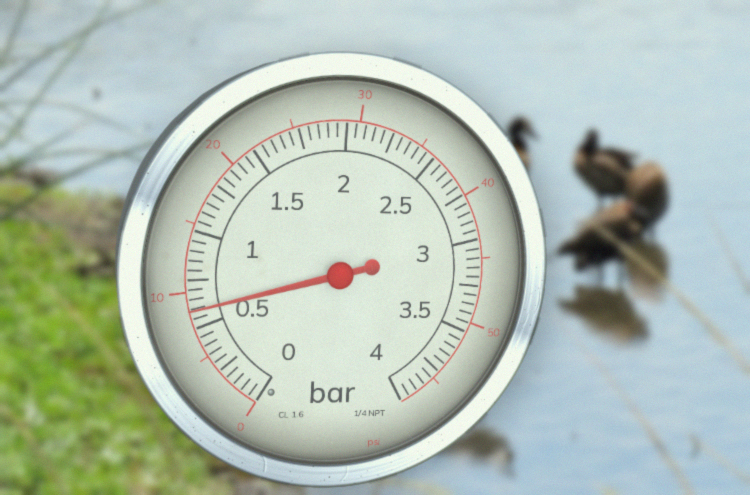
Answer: 0.6 bar
